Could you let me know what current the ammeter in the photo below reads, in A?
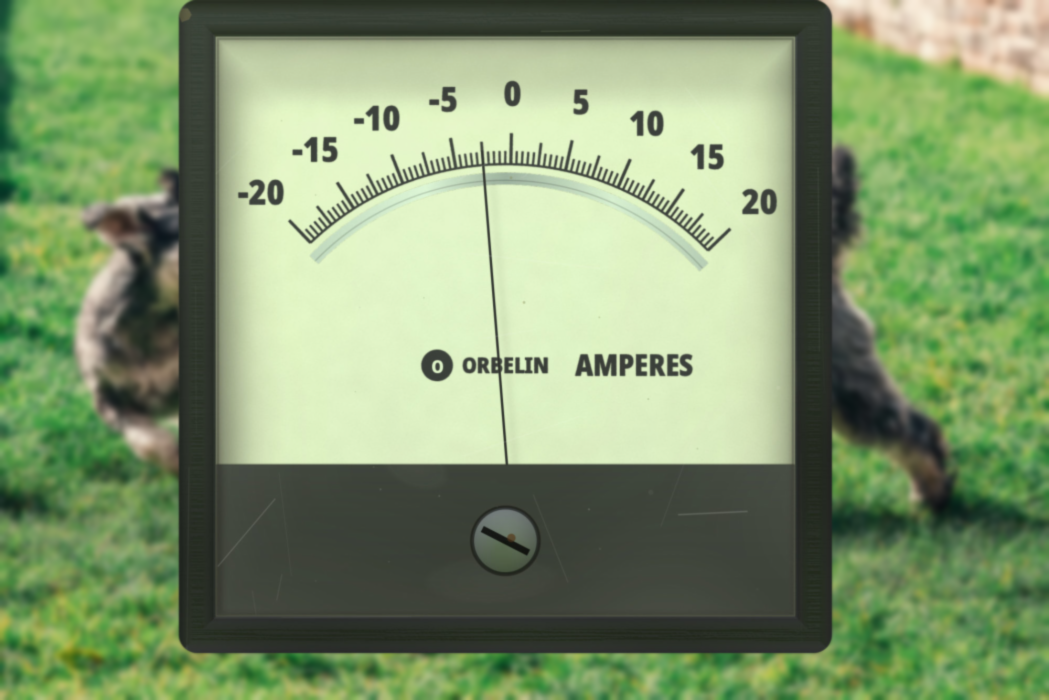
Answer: -2.5 A
